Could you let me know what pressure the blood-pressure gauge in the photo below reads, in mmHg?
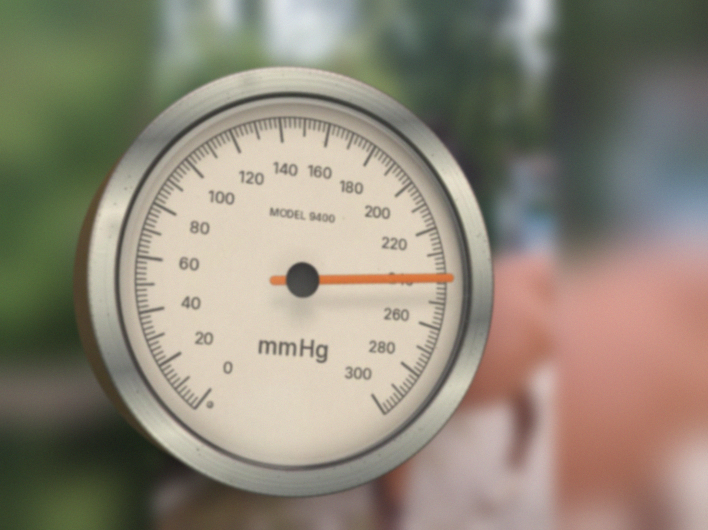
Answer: 240 mmHg
